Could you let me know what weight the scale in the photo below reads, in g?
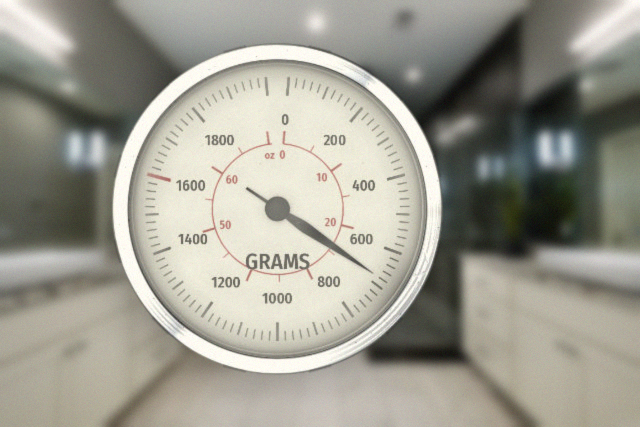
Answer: 680 g
